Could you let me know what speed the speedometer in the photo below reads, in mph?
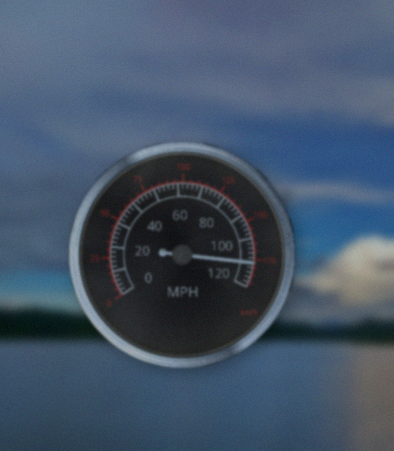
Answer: 110 mph
